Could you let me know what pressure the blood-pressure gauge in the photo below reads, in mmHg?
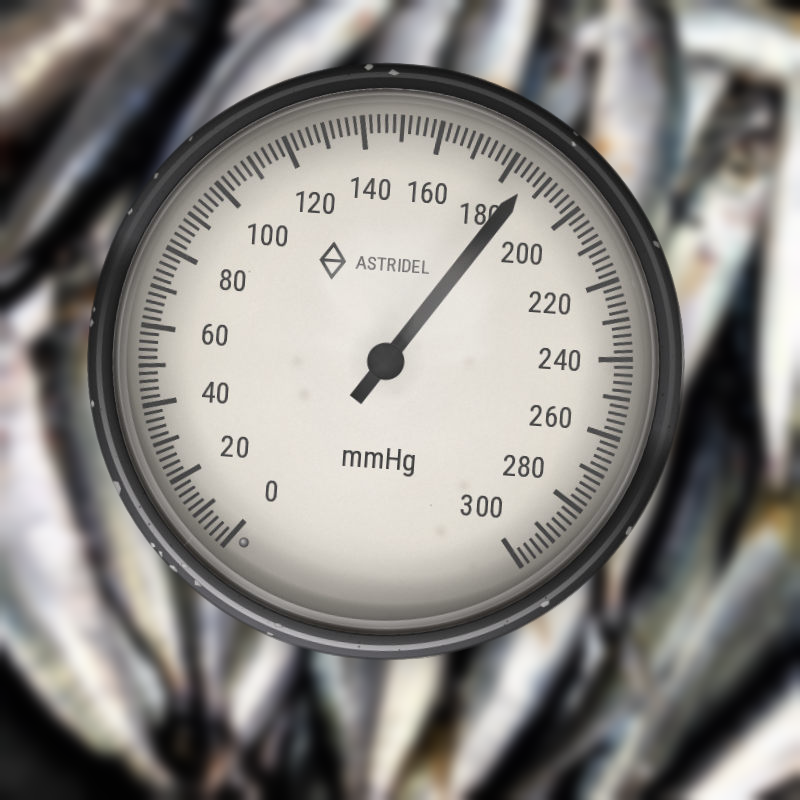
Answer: 186 mmHg
